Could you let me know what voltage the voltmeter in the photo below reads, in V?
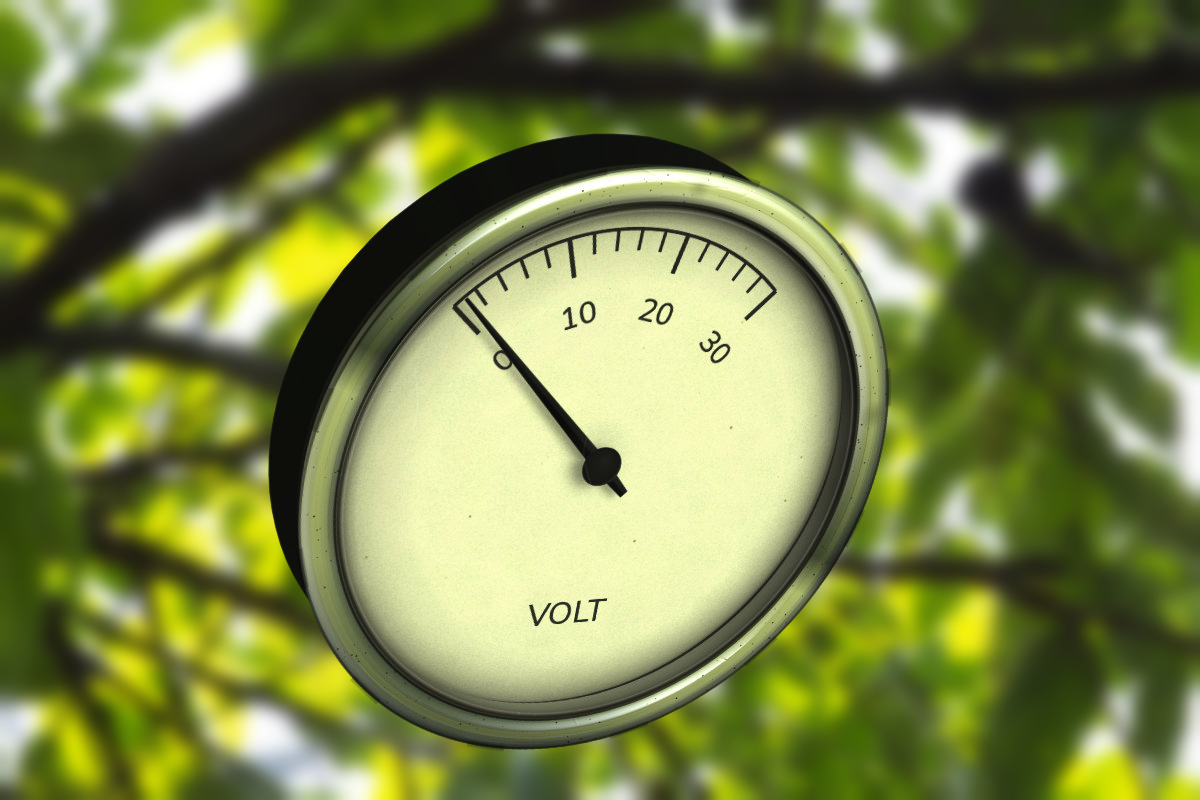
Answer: 1 V
